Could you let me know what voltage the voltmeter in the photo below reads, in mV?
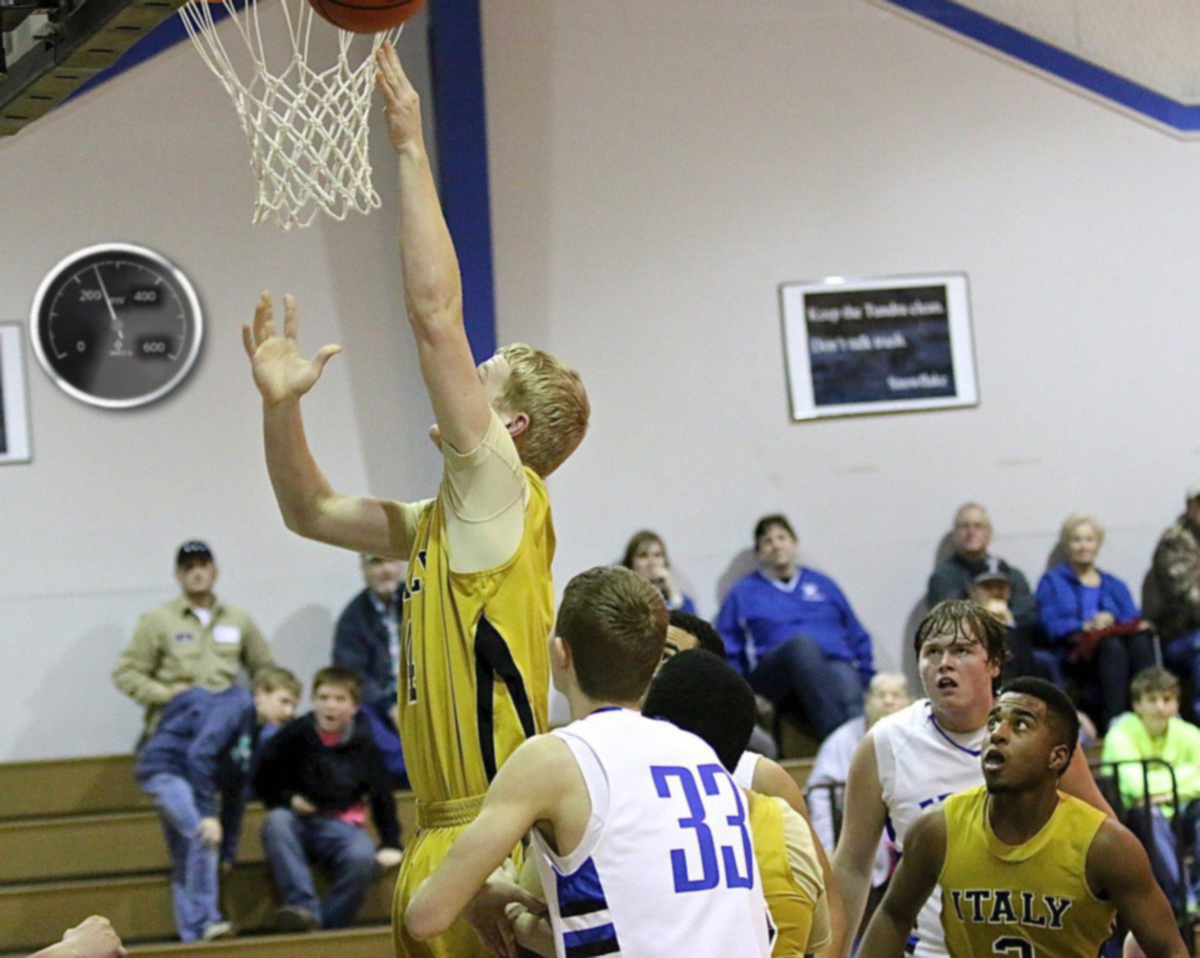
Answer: 250 mV
